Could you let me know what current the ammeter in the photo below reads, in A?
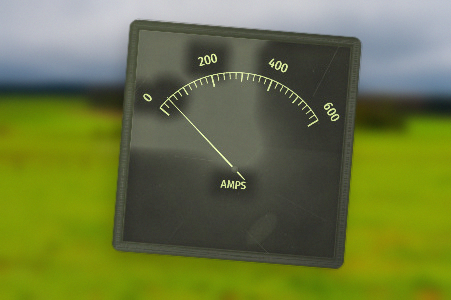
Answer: 40 A
